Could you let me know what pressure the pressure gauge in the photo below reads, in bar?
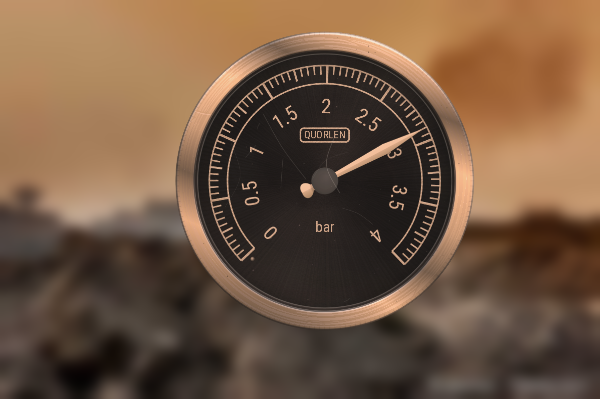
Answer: 2.9 bar
